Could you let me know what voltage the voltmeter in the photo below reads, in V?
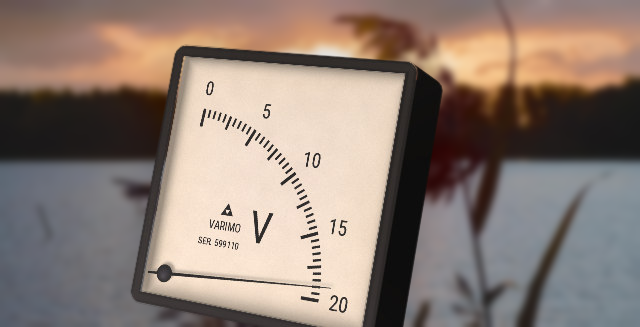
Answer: 19 V
